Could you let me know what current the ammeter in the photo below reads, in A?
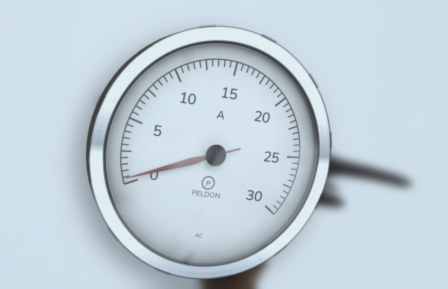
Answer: 0.5 A
